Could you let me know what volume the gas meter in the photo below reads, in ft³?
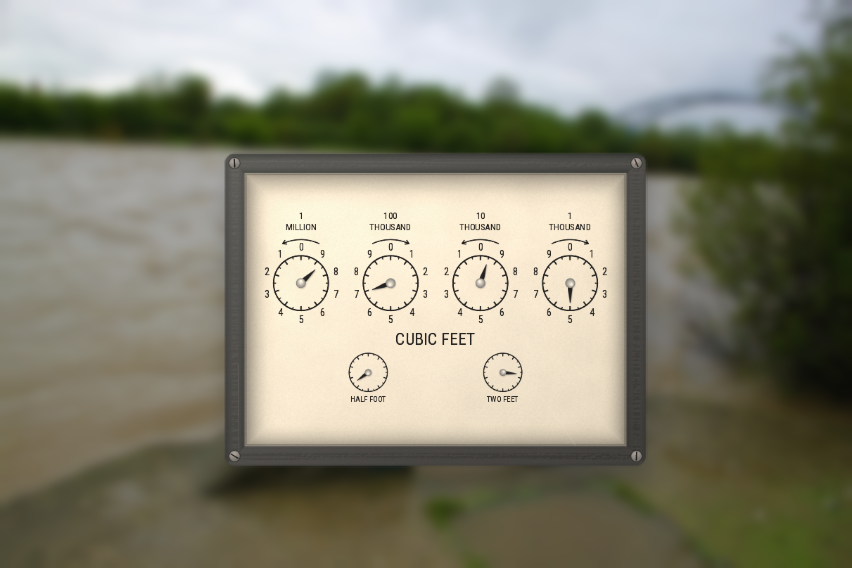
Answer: 869500 ft³
